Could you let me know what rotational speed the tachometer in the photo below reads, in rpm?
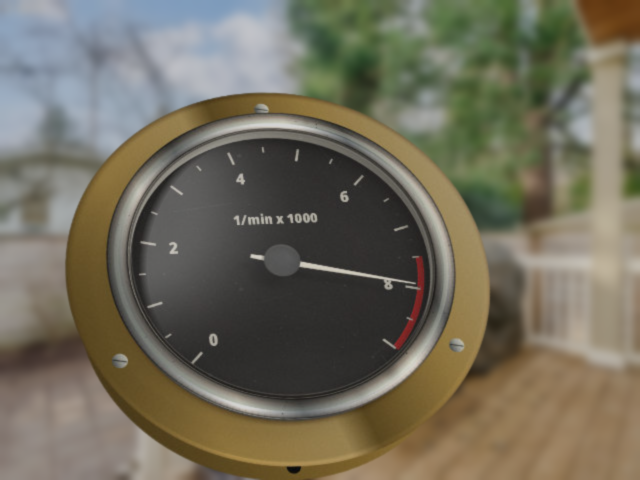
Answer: 8000 rpm
